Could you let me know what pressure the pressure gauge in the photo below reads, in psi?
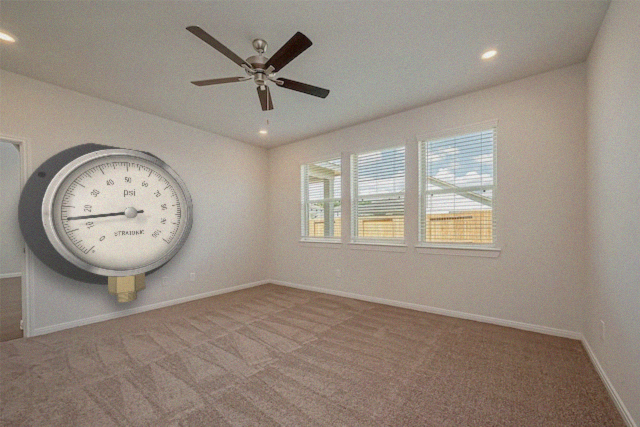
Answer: 15 psi
